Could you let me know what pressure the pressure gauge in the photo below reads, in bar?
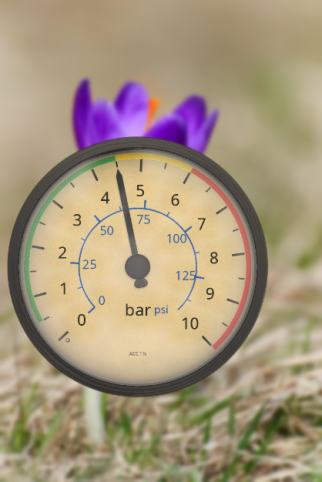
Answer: 4.5 bar
